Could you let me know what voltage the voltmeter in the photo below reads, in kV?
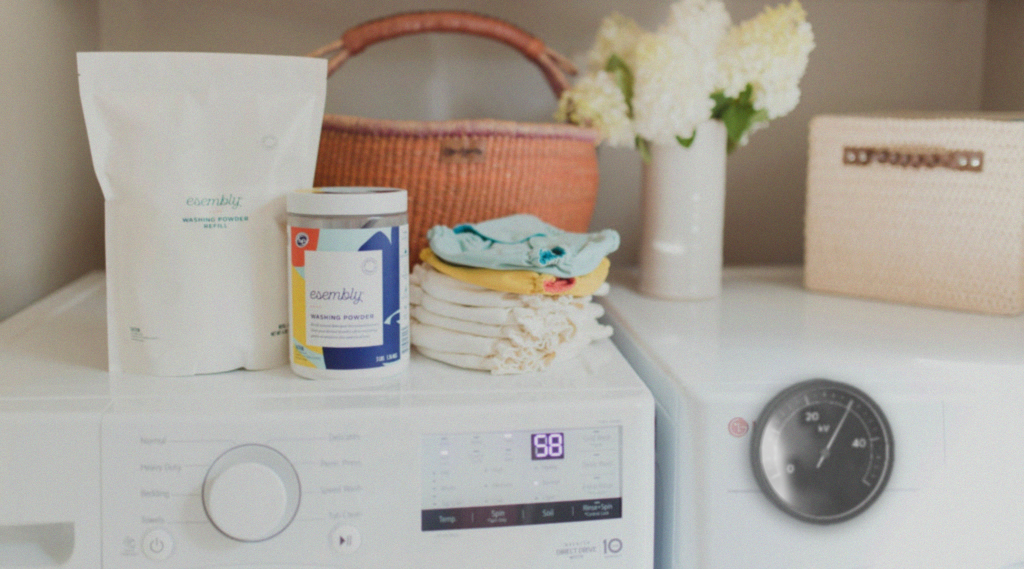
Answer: 30 kV
